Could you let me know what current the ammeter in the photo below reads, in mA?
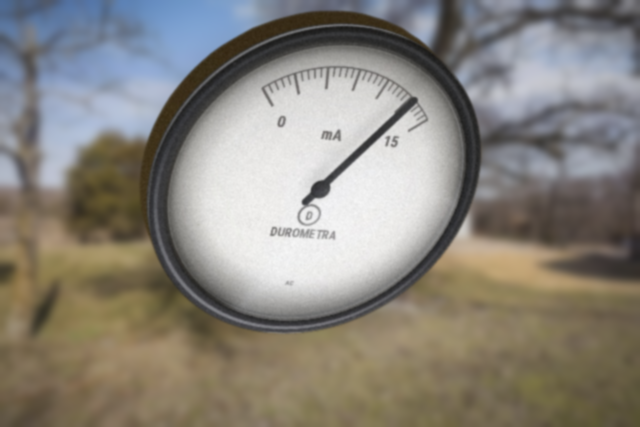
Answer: 12.5 mA
